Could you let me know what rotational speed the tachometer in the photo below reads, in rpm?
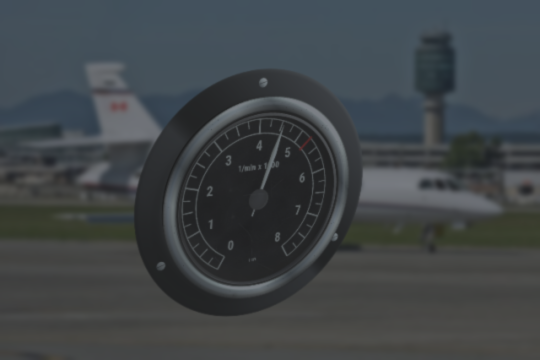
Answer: 4500 rpm
